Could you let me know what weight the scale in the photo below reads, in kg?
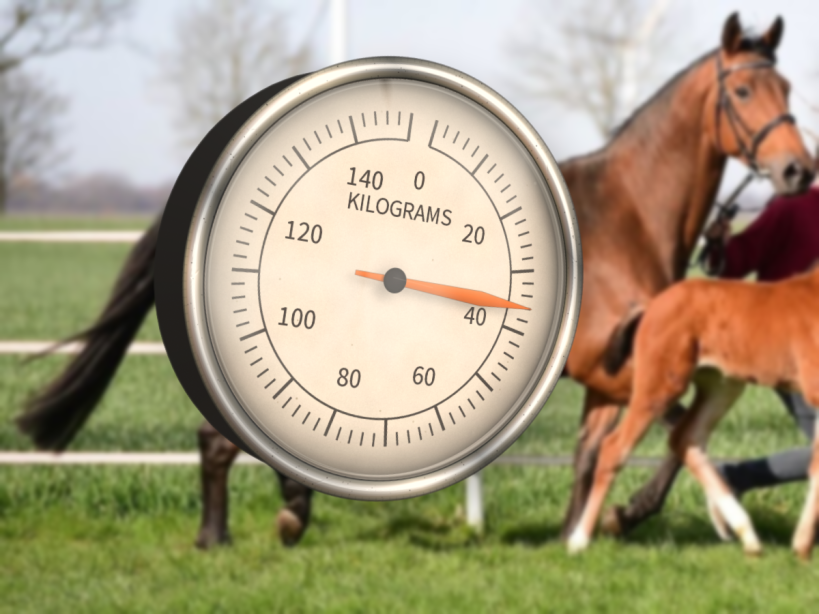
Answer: 36 kg
